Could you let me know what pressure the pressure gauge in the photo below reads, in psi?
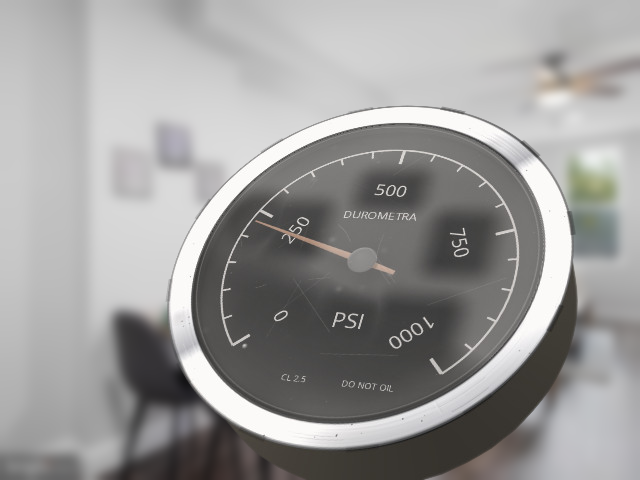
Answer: 225 psi
